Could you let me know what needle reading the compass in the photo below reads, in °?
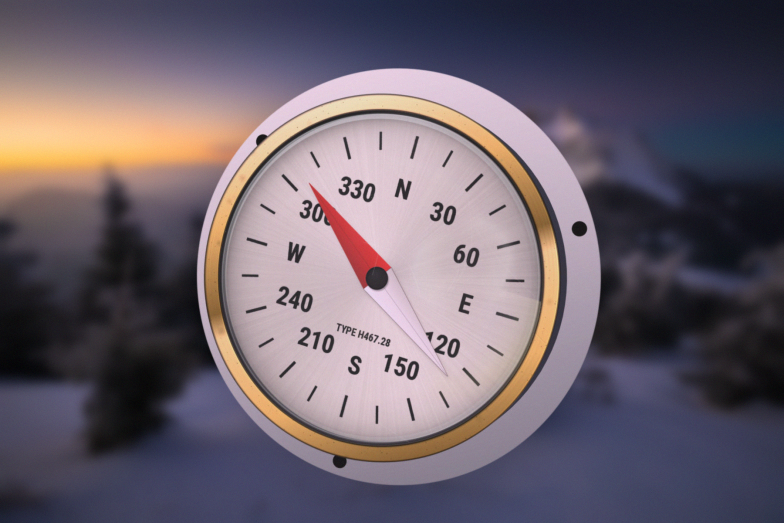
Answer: 307.5 °
